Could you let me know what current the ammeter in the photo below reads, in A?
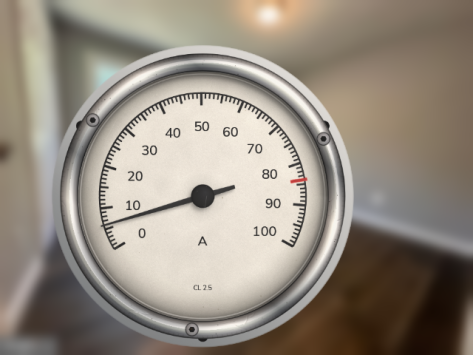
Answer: 6 A
